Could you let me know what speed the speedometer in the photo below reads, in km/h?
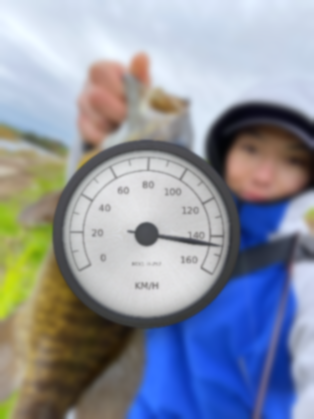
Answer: 145 km/h
